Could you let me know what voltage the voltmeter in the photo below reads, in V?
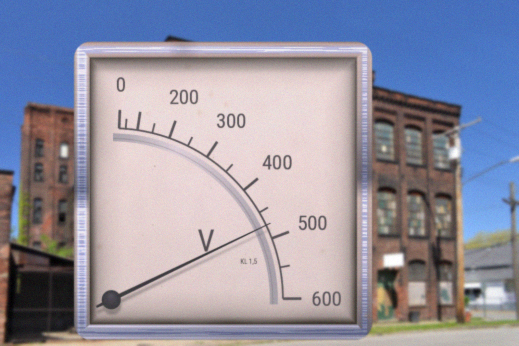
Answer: 475 V
